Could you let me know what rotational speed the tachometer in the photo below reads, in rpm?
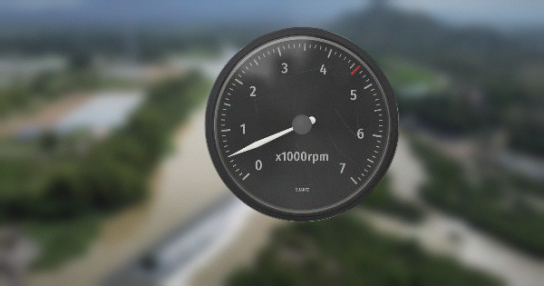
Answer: 500 rpm
